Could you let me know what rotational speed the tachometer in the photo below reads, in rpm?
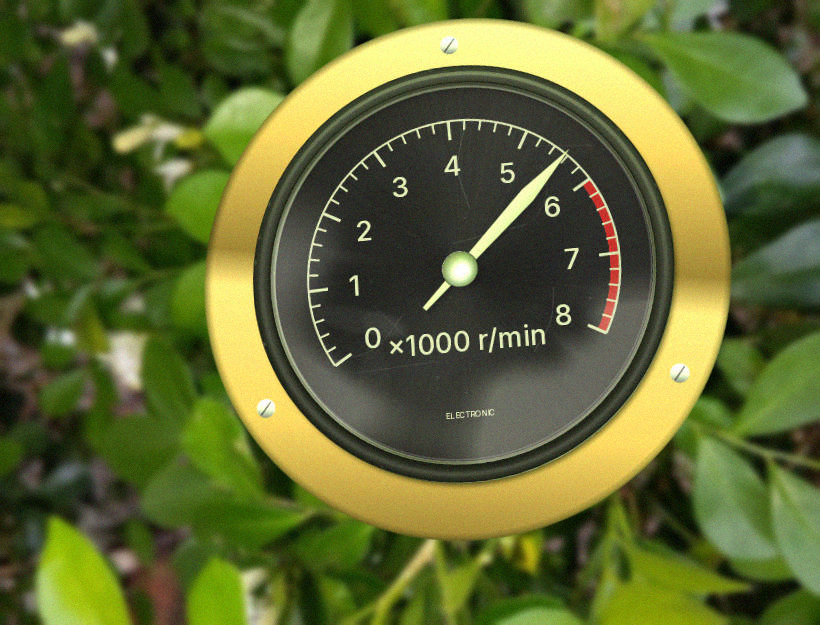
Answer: 5600 rpm
